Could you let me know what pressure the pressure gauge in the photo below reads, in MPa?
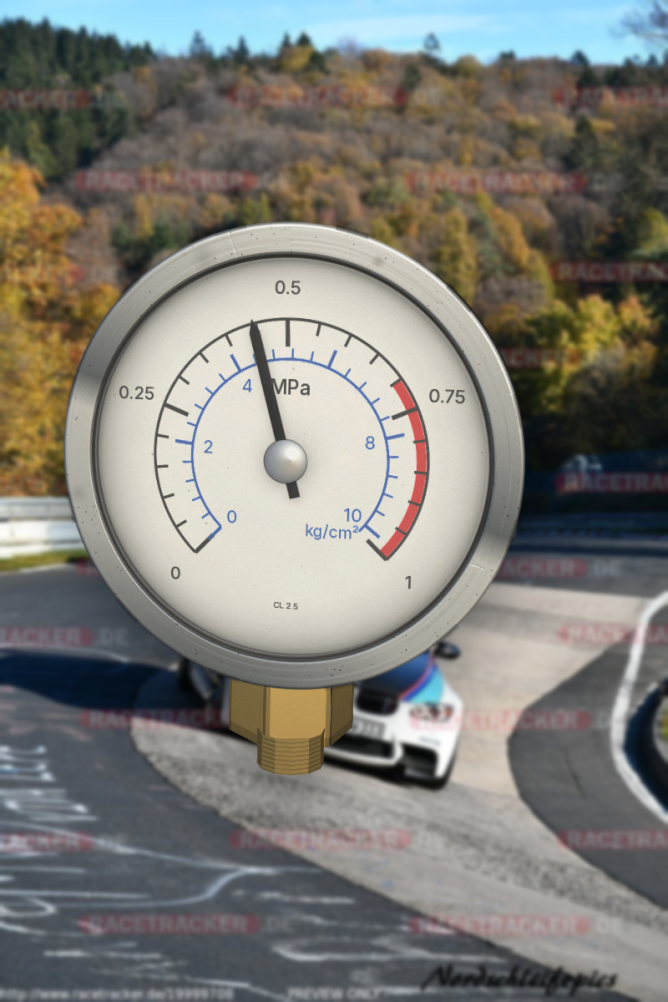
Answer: 0.45 MPa
